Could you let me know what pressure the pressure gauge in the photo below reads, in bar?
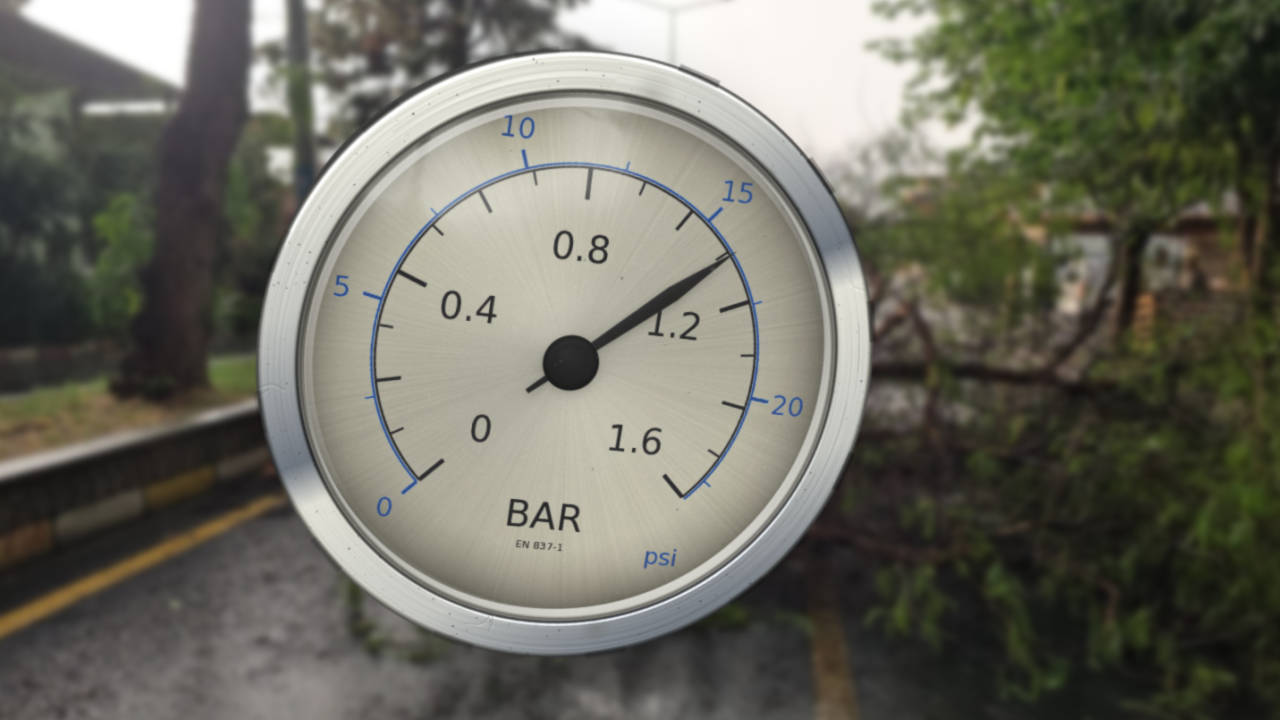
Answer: 1.1 bar
